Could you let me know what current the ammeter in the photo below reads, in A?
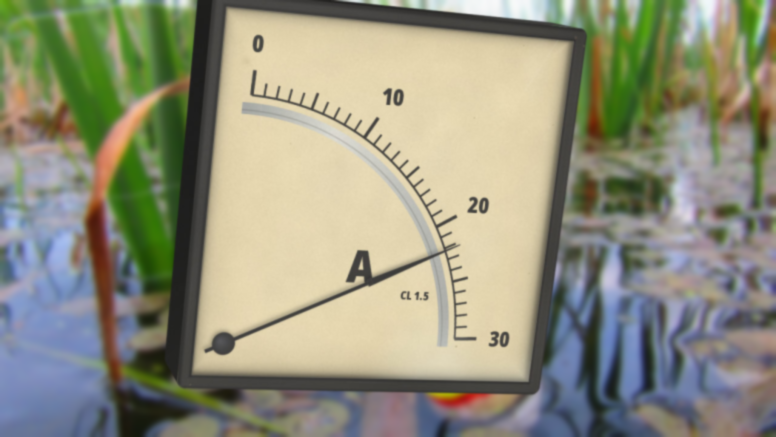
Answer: 22 A
